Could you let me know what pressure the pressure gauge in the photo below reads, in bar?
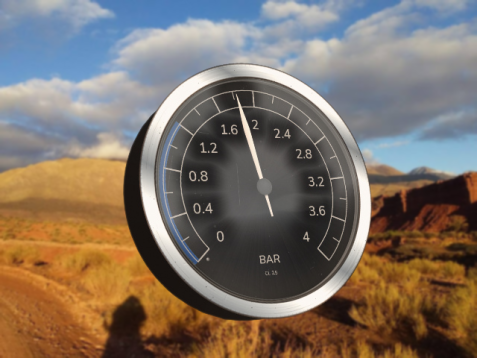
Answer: 1.8 bar
